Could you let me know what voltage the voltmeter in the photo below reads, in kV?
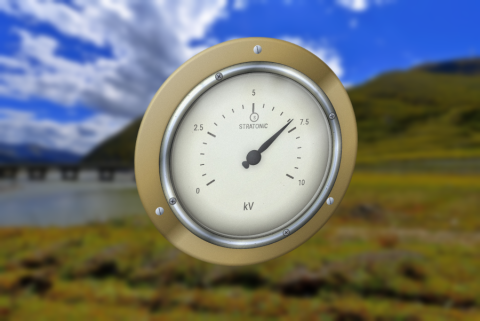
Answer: 7 kV
